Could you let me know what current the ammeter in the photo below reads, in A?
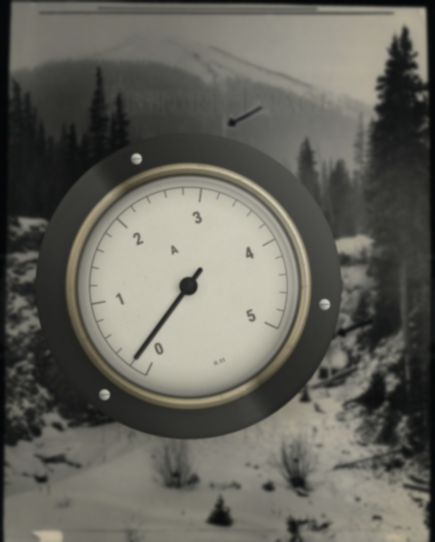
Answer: 0.2 A
